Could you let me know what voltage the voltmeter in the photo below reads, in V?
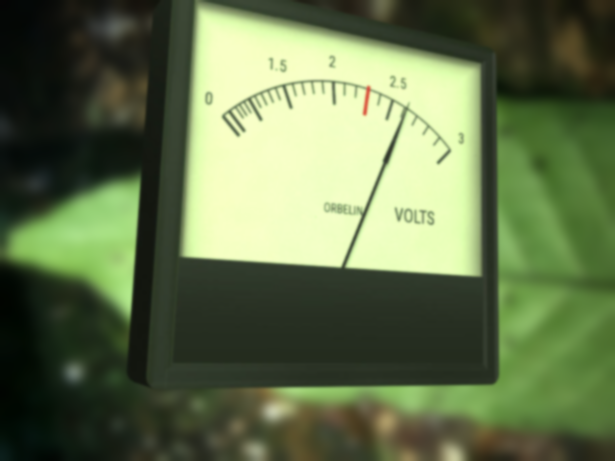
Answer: 2.6 V
